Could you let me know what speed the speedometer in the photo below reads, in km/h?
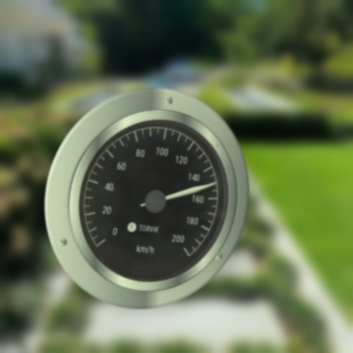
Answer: 150 km/h
